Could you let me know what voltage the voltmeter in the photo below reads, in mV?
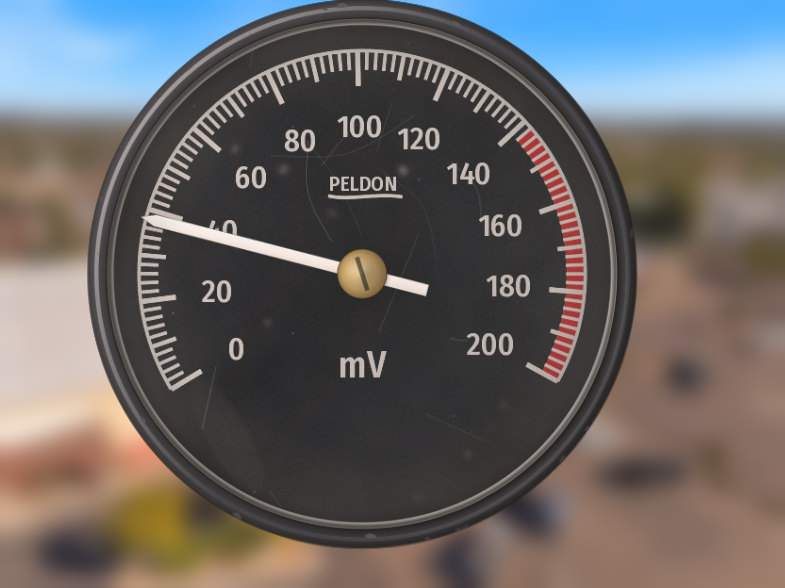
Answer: 38 mV
